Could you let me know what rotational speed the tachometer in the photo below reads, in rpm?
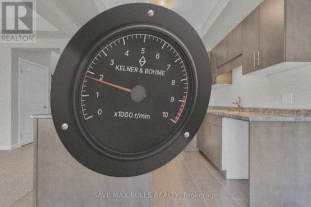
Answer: 1800 rpm
